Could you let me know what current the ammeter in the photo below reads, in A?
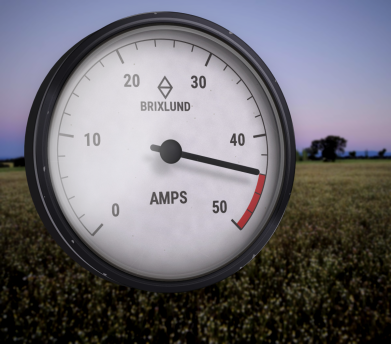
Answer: 44 A
